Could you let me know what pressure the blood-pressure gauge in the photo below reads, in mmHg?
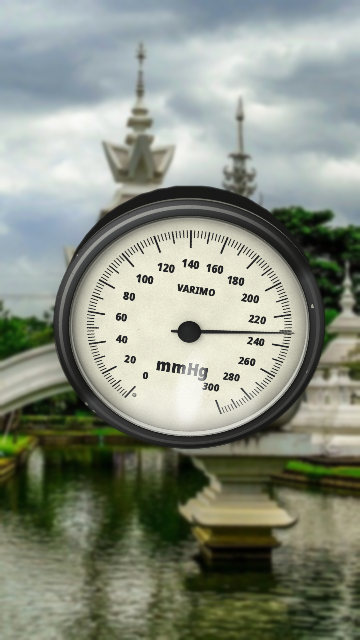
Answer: 230 mmHg
